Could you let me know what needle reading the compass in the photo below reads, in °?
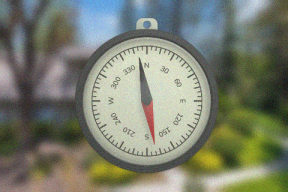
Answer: 170 °
